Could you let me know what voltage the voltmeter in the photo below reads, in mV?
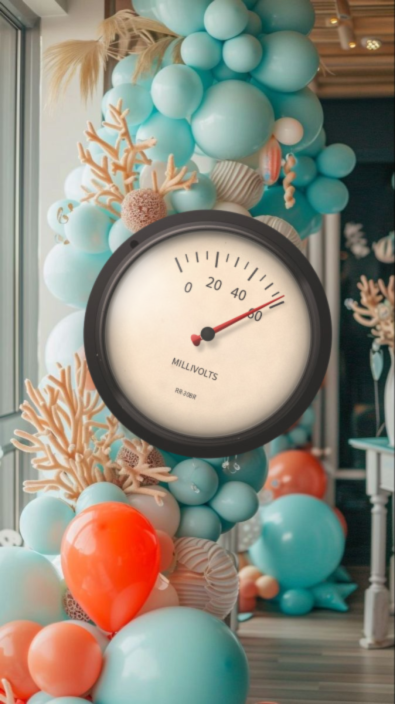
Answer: 57.5 mV
